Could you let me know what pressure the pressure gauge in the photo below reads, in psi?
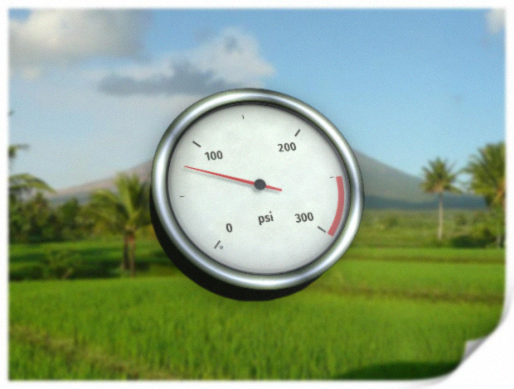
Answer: 75 psi
